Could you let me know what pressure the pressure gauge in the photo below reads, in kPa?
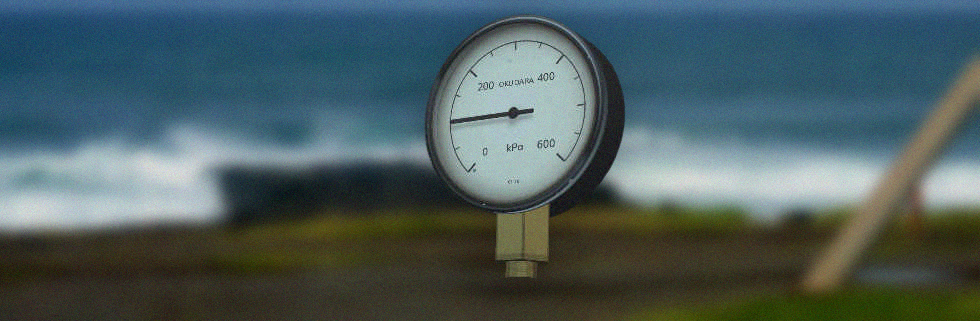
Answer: 100 kPa
